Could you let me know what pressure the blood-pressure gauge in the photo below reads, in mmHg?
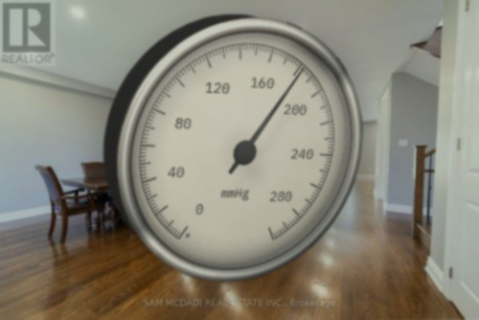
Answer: 180 mmHg
